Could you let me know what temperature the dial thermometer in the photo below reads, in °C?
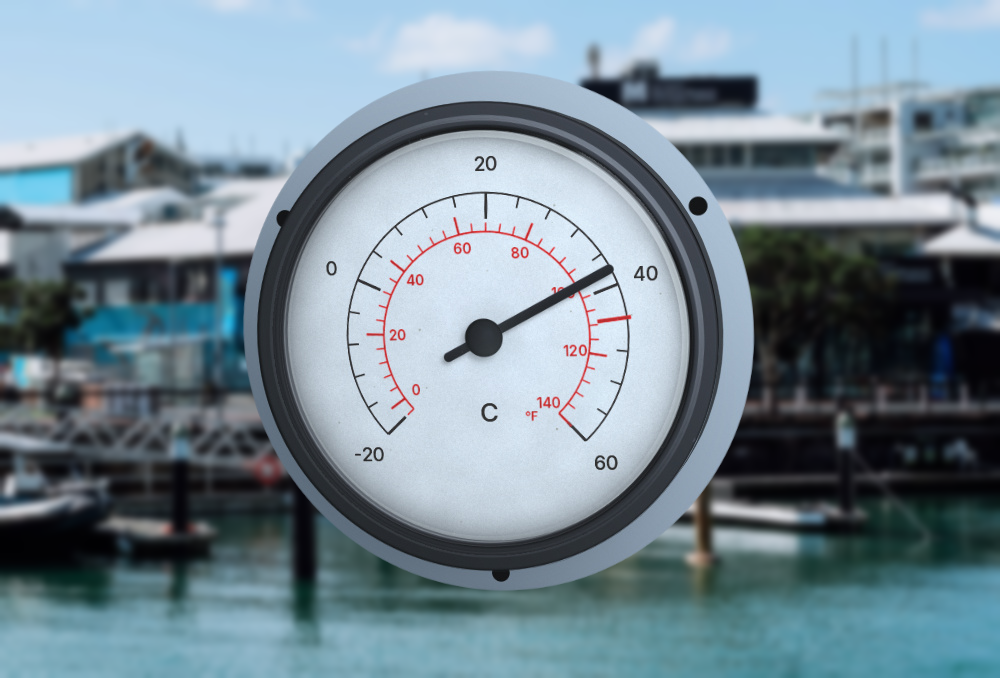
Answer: 38 °C
